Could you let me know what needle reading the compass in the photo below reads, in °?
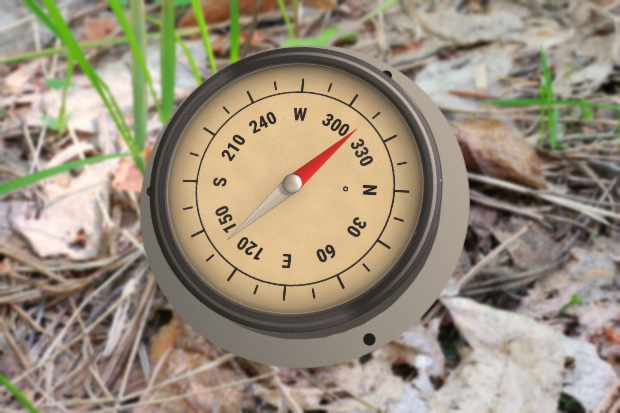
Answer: 315 °
